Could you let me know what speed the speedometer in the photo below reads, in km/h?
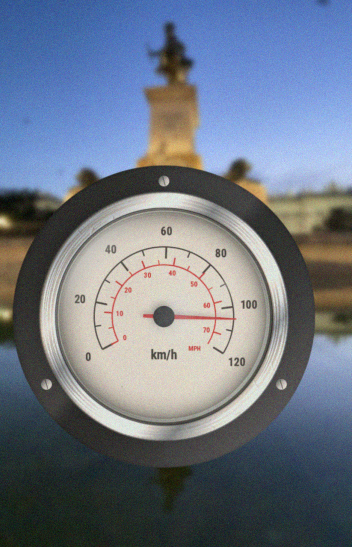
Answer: 105 km/h
